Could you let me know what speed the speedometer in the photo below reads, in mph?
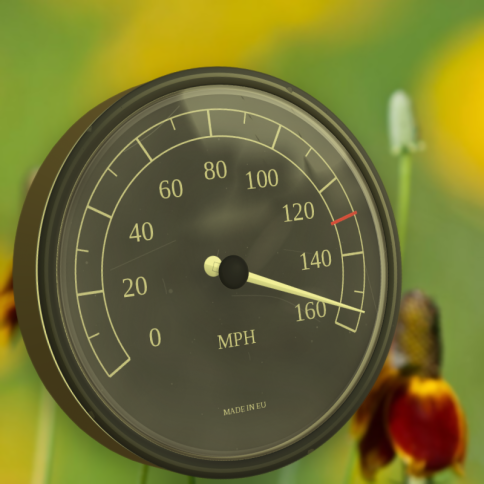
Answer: 155 mph
